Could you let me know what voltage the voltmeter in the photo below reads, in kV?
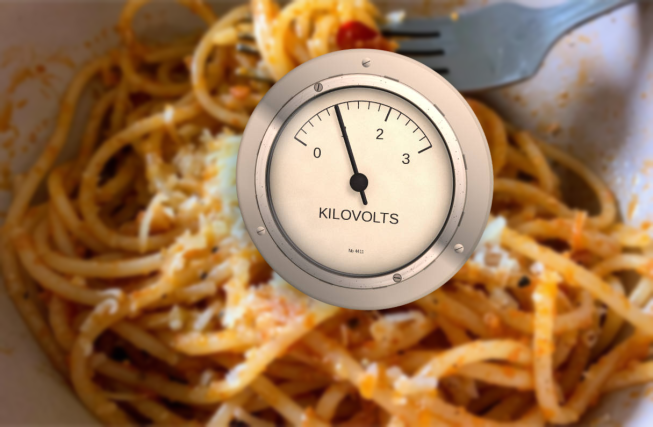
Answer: 1 kV
